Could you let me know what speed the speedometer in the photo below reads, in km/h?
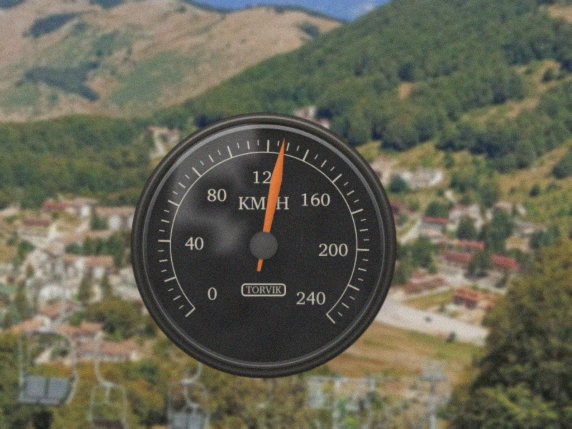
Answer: 127.5 km/h
